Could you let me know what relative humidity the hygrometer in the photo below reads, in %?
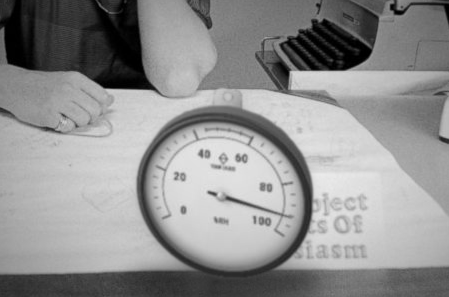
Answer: 92 %
